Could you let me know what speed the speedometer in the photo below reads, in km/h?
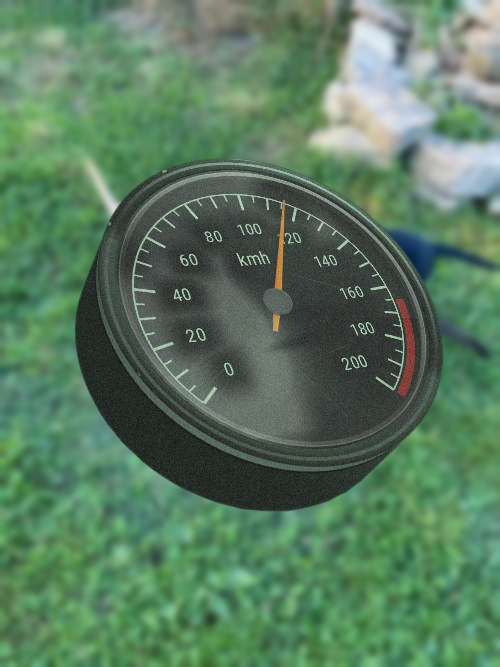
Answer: 115 km/h
